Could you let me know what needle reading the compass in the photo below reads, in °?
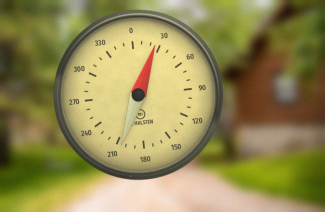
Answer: 25 °
